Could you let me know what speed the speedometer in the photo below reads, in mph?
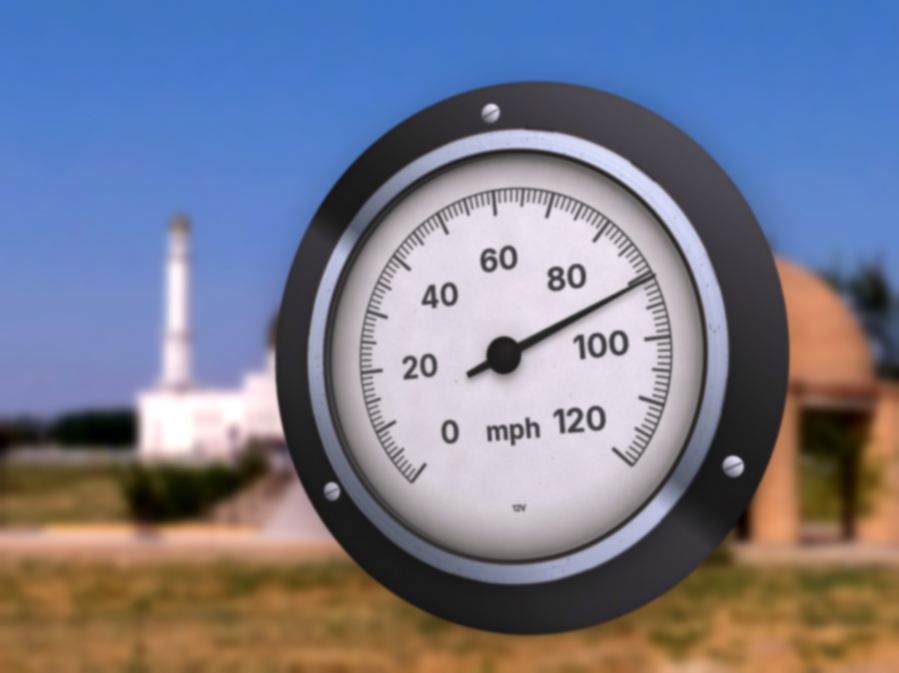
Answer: 91 mph
